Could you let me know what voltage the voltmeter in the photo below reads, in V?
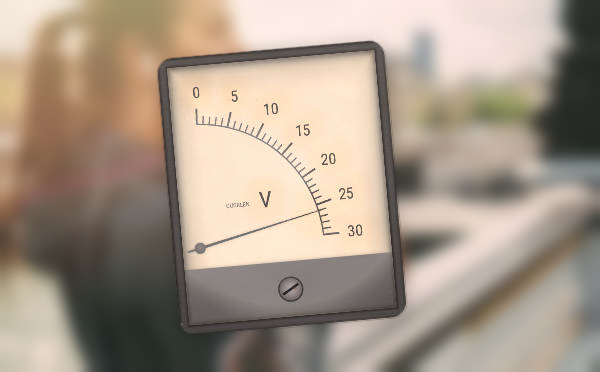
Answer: 26 V
